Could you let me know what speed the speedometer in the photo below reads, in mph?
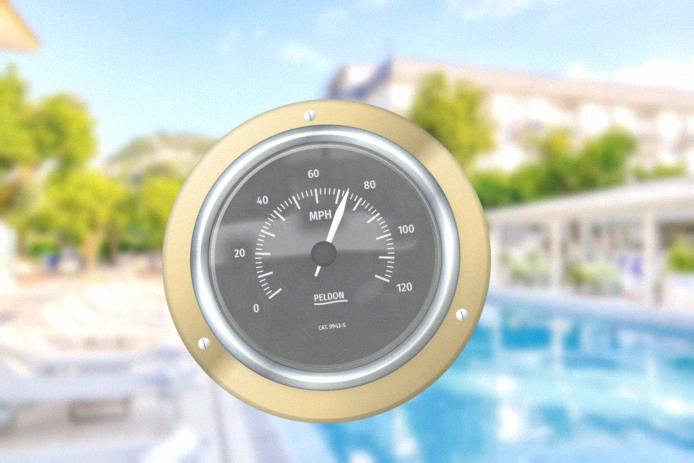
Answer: 74 mph
